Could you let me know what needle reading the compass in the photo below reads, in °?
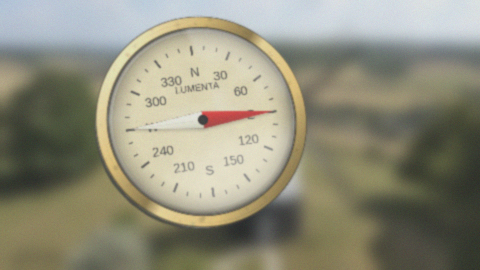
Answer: 90 °
